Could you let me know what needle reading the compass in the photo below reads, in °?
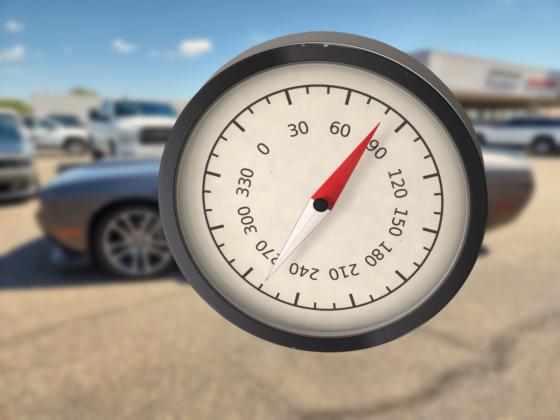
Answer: 80 °
